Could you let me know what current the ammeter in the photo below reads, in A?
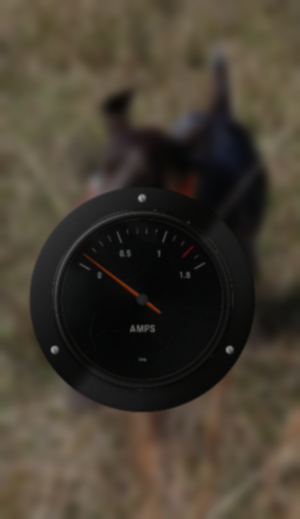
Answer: 0.1 A
